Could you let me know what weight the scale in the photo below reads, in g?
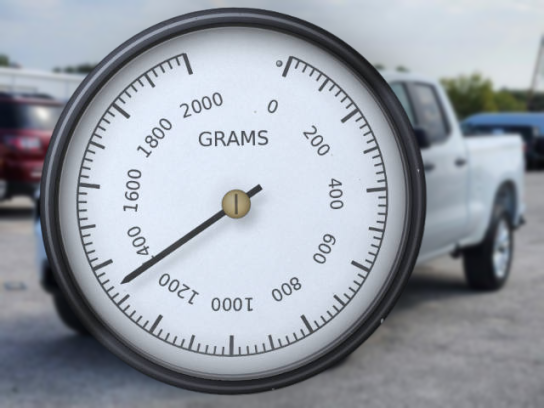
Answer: 1340 g
